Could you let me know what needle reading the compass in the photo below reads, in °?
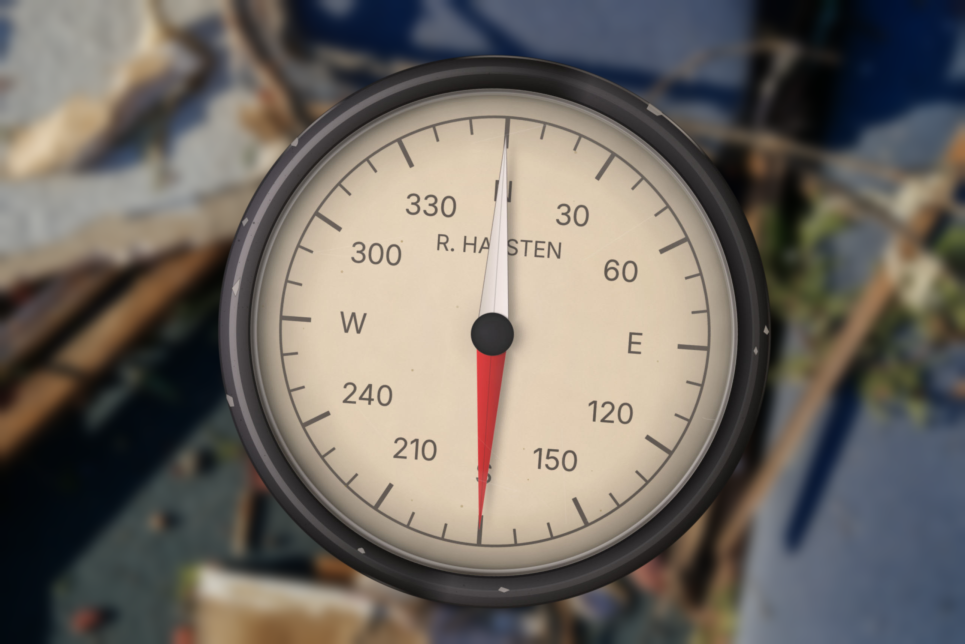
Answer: 180 °
